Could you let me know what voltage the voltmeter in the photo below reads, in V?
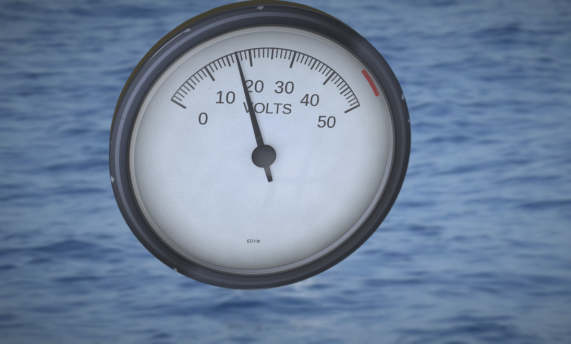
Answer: 17 V
